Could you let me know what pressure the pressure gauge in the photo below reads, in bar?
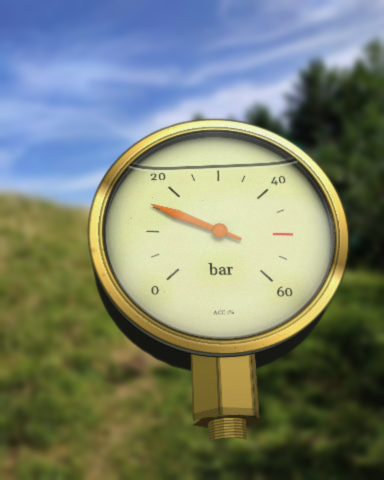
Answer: 15 bar
